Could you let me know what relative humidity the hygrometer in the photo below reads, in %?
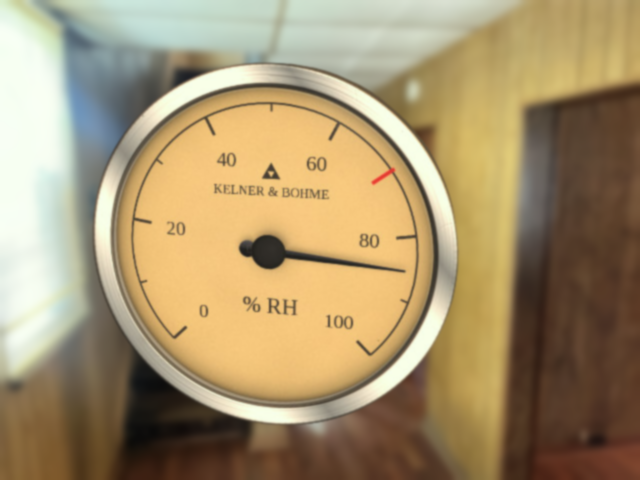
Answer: 85 %
